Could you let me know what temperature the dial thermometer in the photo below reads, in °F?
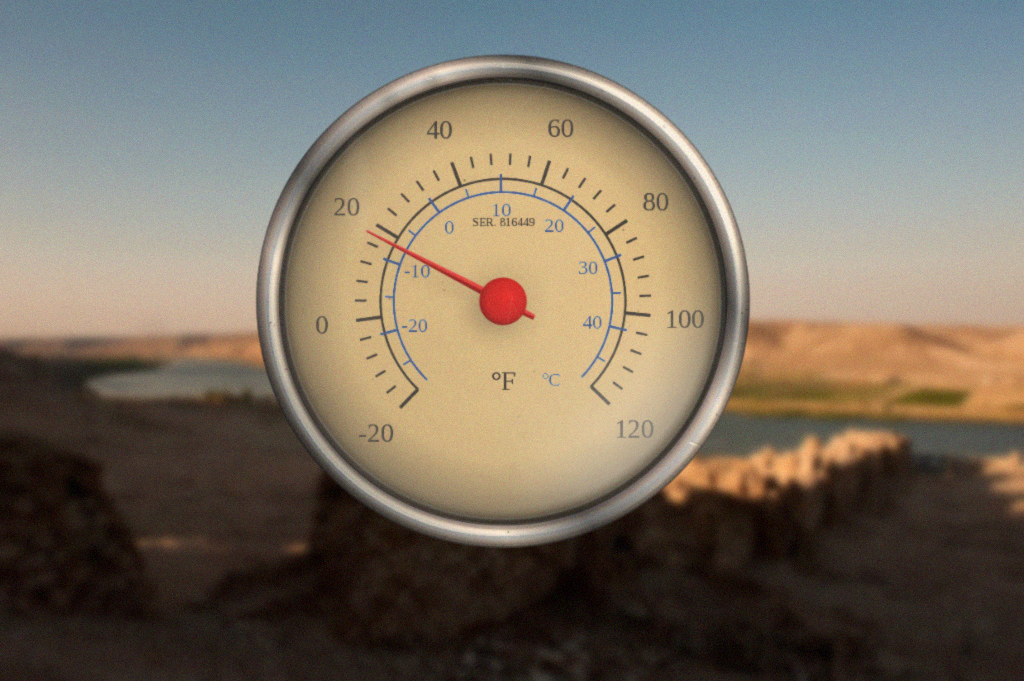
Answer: 18 °F
